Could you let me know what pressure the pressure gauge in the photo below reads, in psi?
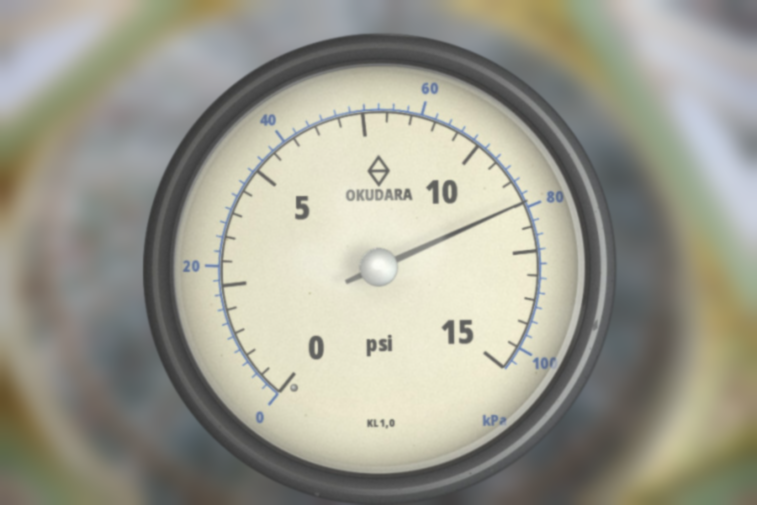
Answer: 11.5 psi
